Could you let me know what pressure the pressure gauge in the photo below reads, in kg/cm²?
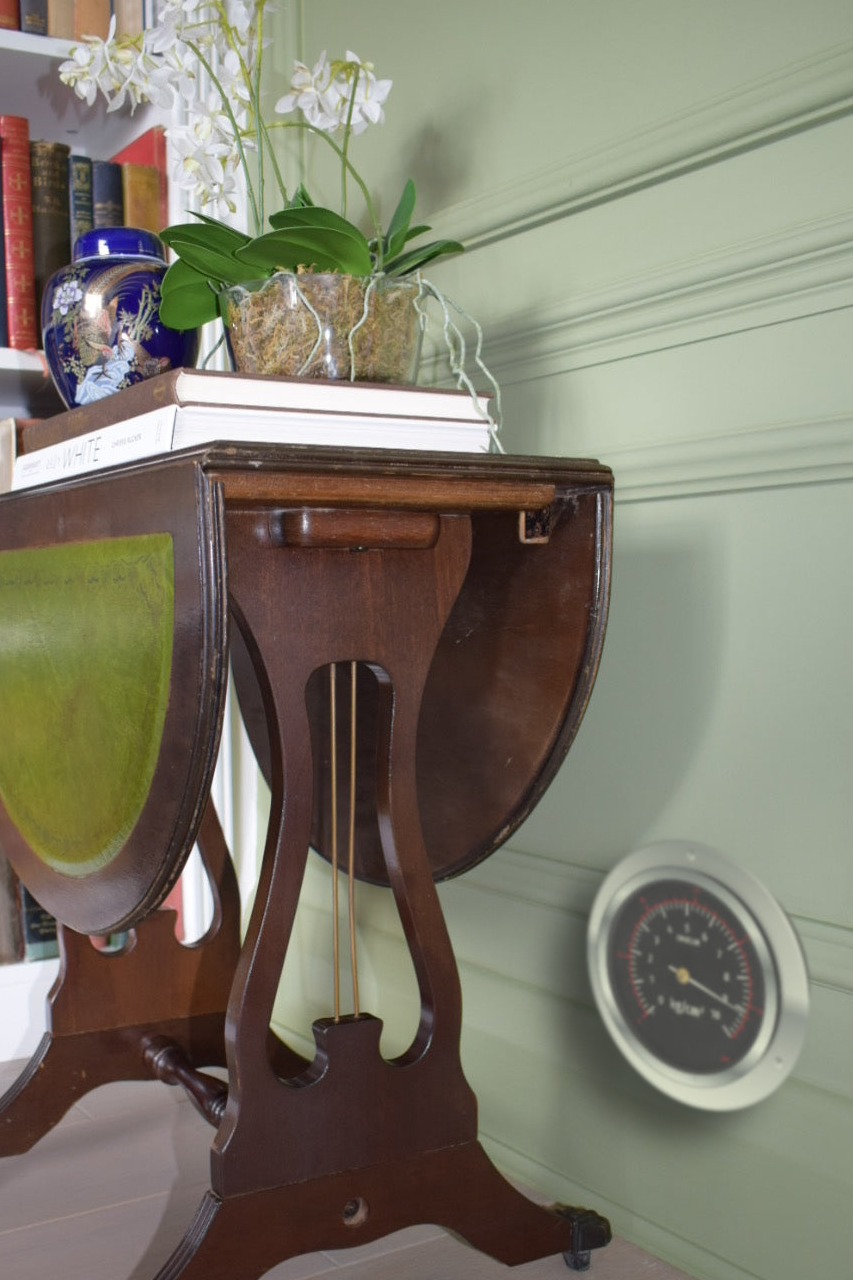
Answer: 9 kg/cm²
